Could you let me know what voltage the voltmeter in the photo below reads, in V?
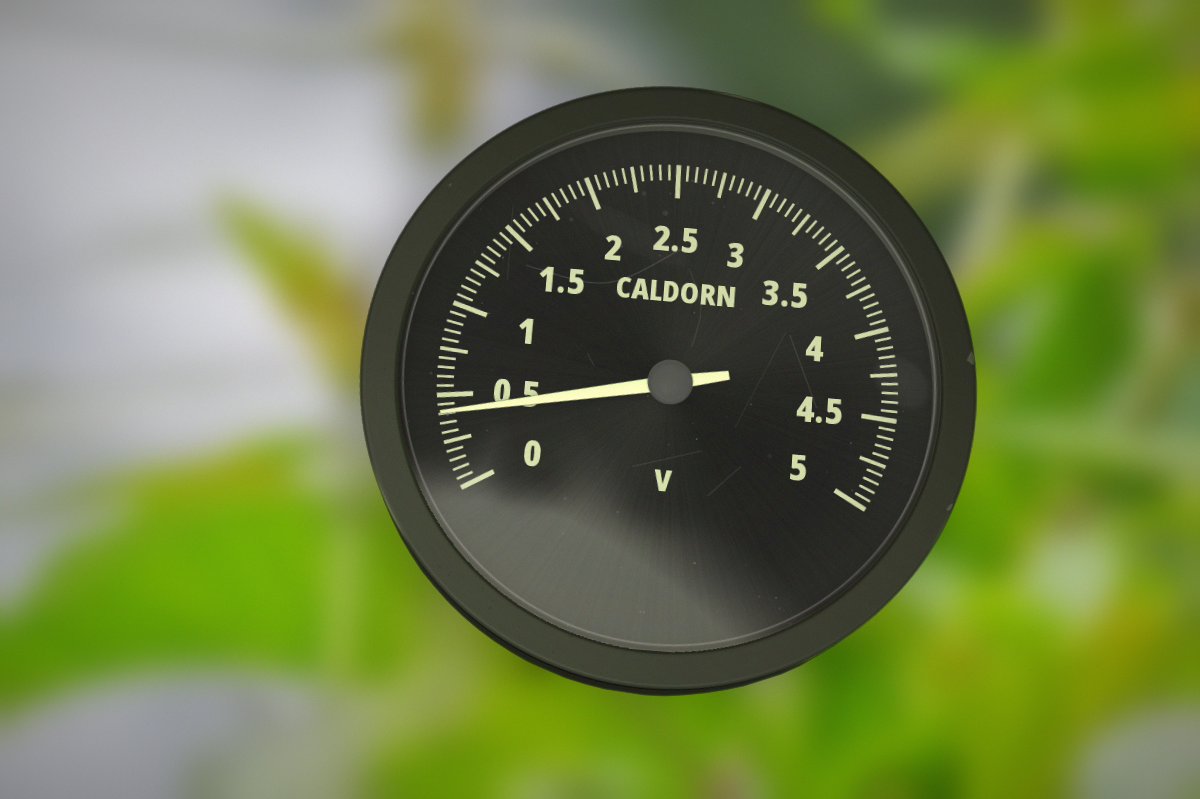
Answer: 0.4 V
